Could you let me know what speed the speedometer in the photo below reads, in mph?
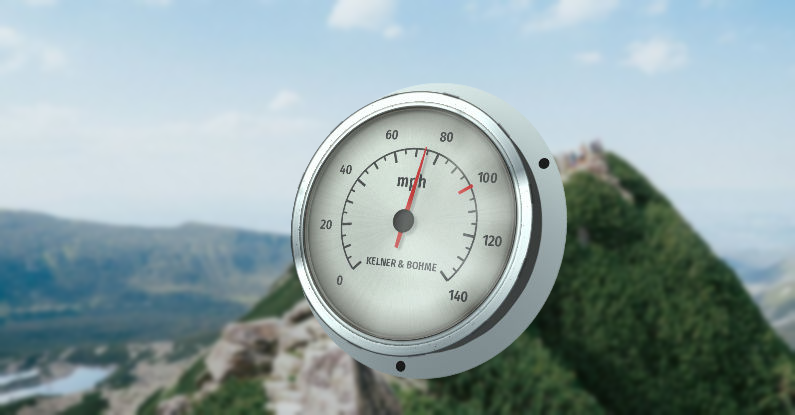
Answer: 75 mph
